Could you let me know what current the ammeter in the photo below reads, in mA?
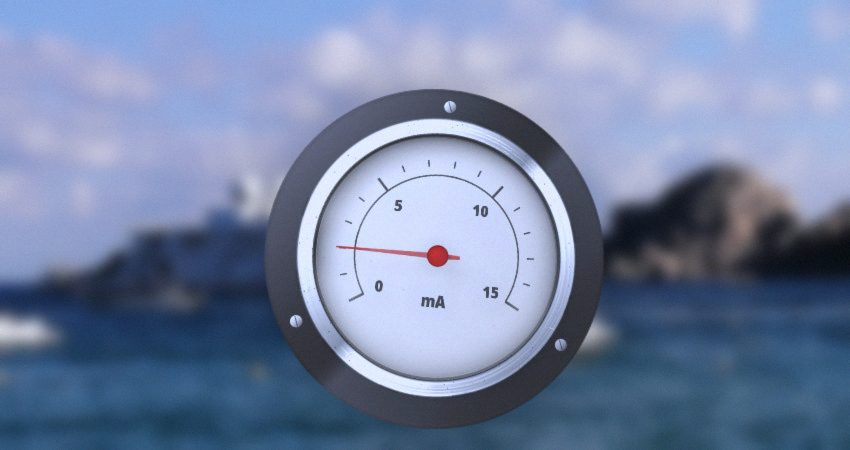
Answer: 2 mA
